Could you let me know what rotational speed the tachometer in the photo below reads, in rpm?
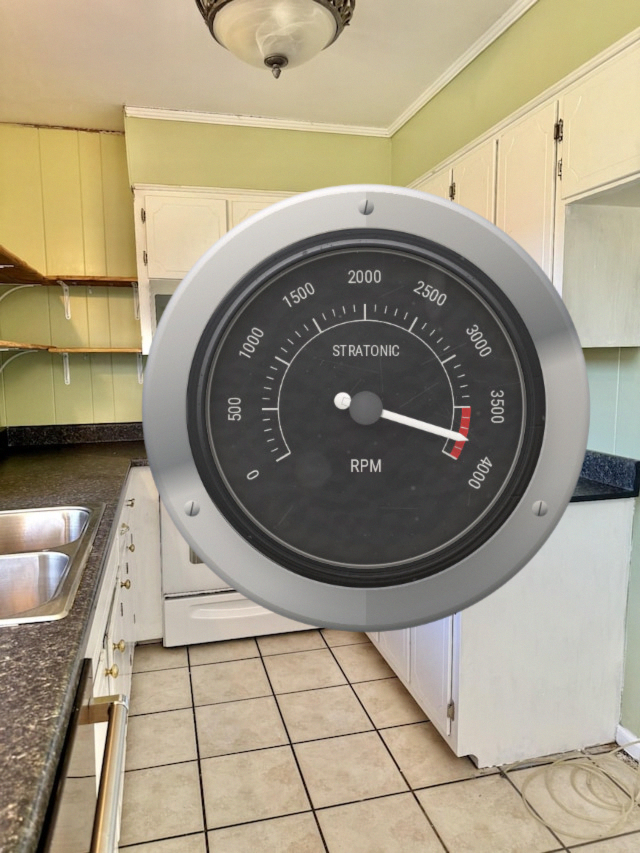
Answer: 3800 rpm
